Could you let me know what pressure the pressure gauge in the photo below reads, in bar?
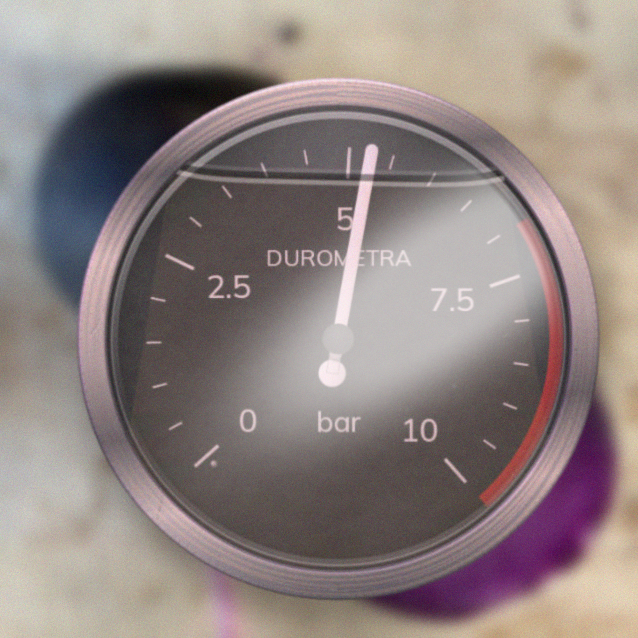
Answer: 5.25 bar
